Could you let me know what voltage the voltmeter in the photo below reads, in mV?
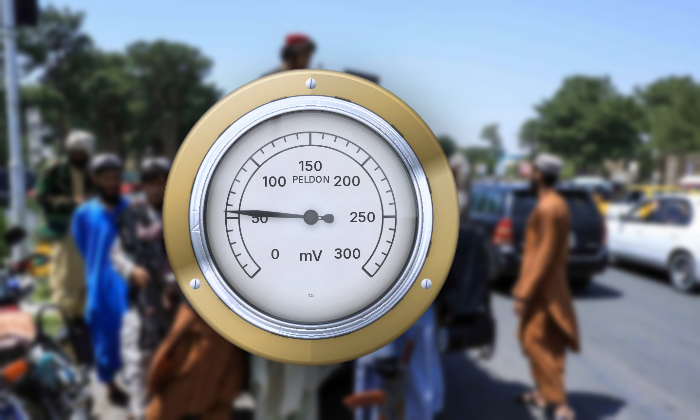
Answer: 55 mV
